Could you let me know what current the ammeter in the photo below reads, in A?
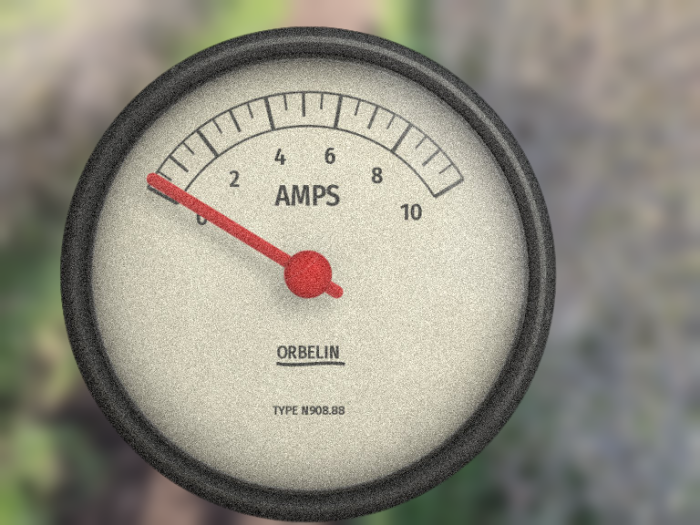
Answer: 0.25 A
